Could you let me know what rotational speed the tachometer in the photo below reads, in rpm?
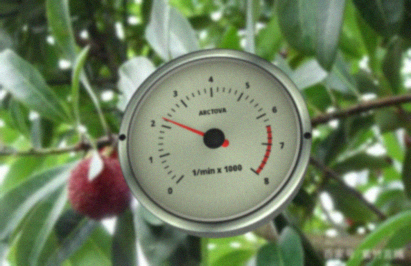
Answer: 2200 rpm
